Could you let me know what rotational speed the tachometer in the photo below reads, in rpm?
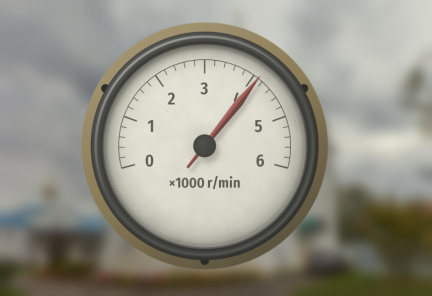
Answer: 4100 rpm
